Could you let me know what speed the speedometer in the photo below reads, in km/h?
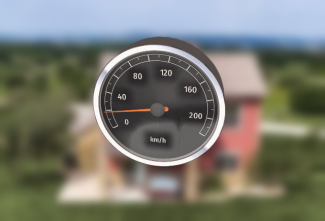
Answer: 20 km/h
